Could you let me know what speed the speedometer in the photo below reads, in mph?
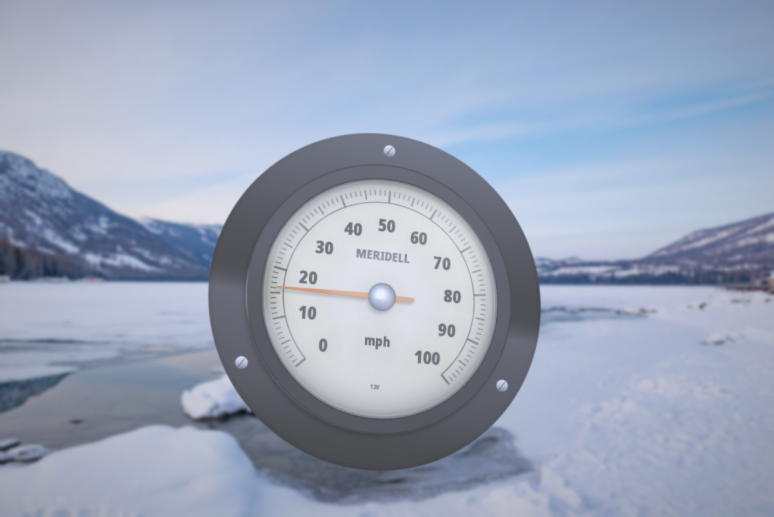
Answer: 16 mph
